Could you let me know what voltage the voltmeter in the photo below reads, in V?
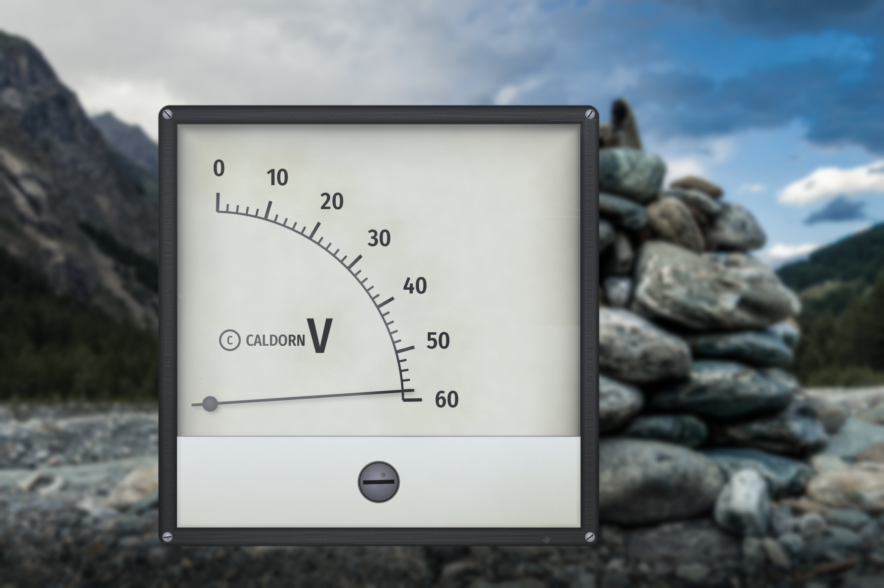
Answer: 58 V
